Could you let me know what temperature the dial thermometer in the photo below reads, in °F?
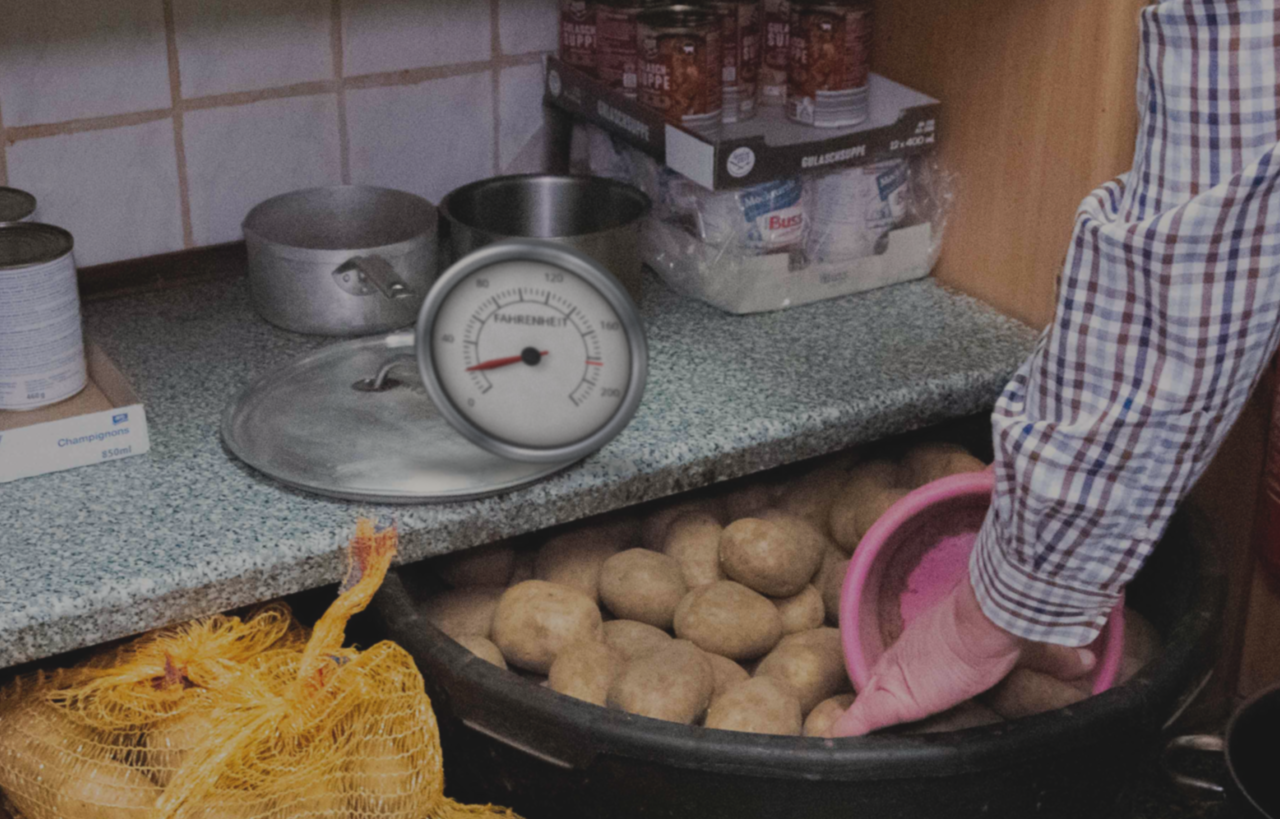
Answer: 20 °F
